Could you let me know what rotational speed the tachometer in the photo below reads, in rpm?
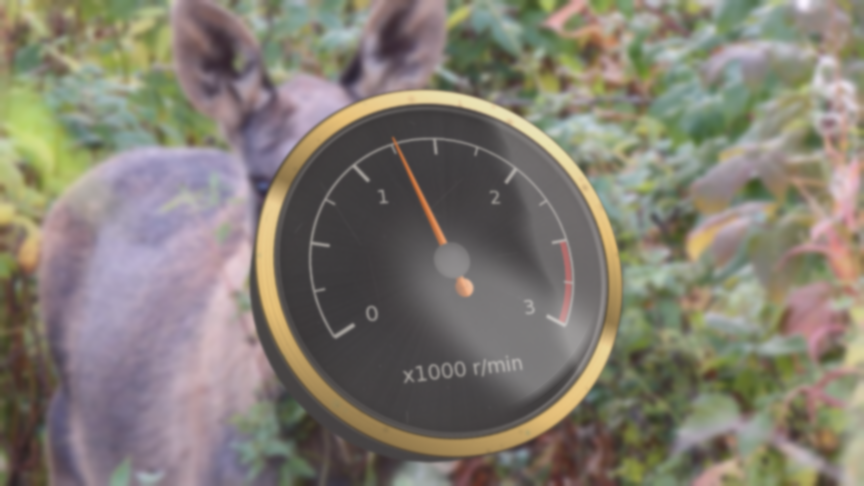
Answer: 1250 rpm
